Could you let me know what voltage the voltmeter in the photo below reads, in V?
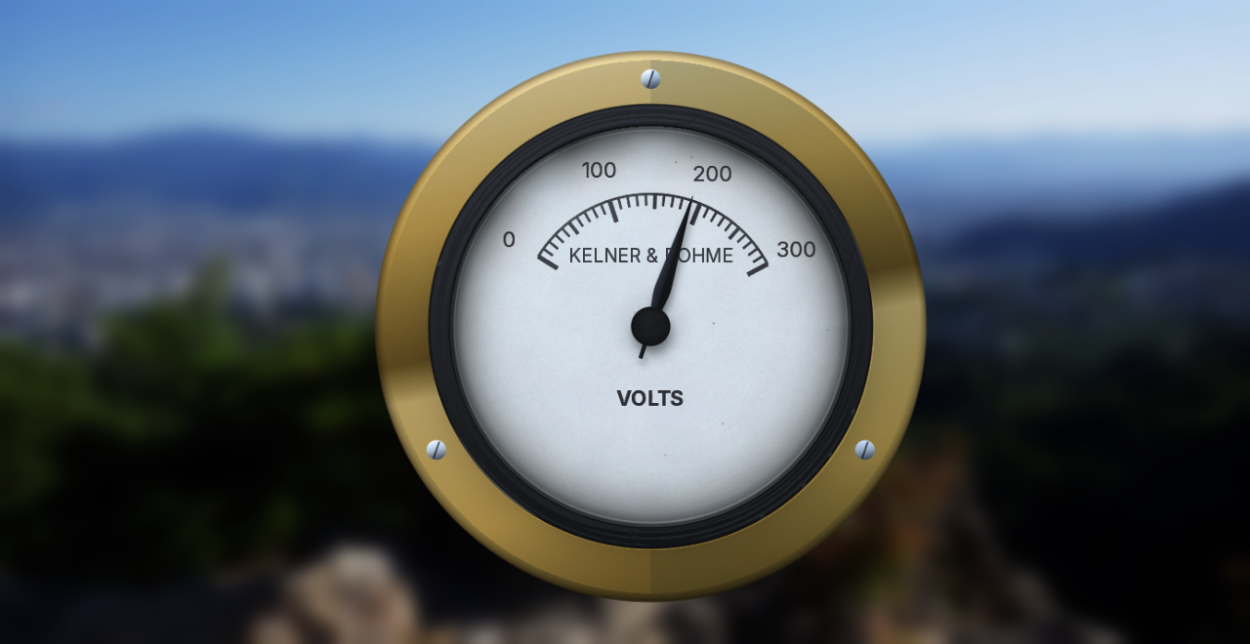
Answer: 190 V
